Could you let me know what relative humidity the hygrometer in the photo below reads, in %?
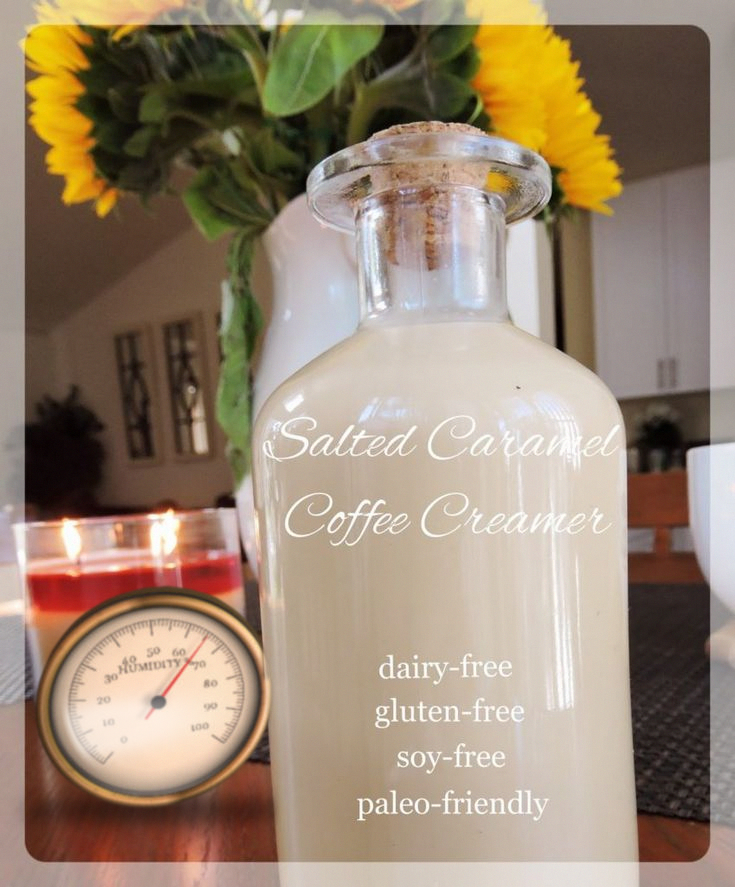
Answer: 65 %
